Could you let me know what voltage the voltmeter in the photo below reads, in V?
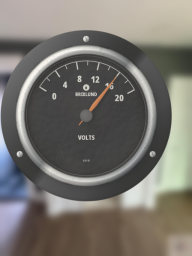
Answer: 16 V
